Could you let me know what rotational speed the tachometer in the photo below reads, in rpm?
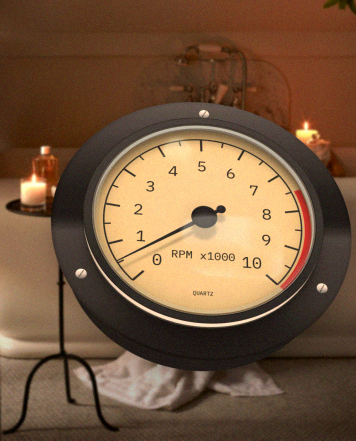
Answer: 500 rpm
